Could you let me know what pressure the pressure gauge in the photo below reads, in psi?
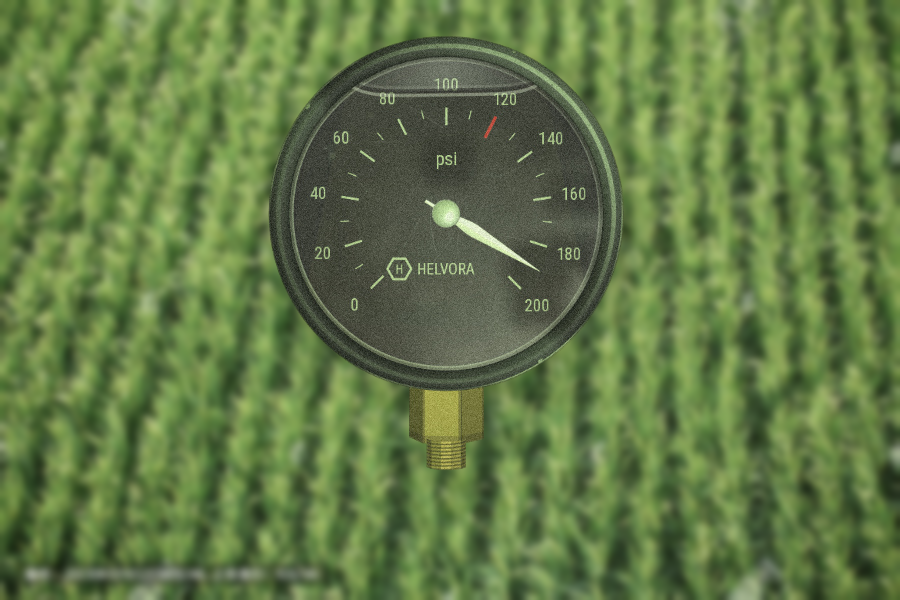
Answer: 190 psi
